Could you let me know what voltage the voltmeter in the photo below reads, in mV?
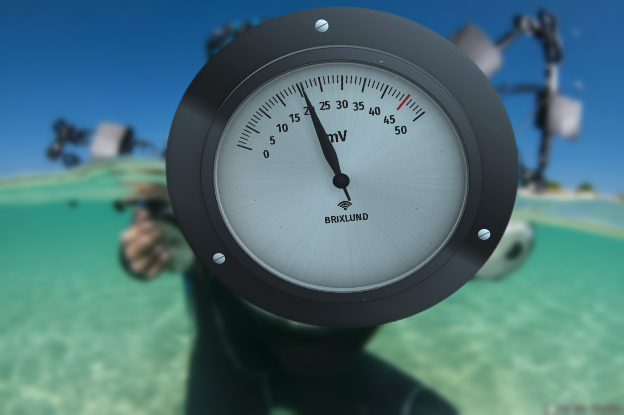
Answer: 21 mV
